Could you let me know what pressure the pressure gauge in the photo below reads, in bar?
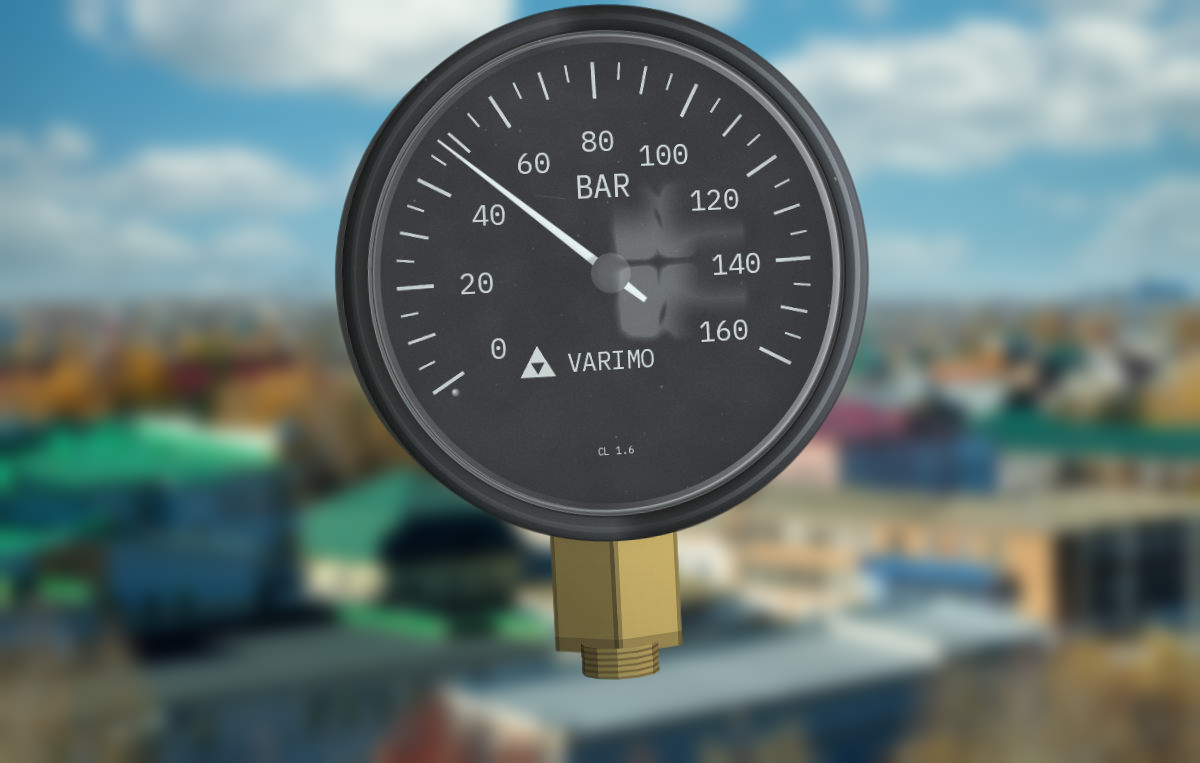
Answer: 47.5 bar
